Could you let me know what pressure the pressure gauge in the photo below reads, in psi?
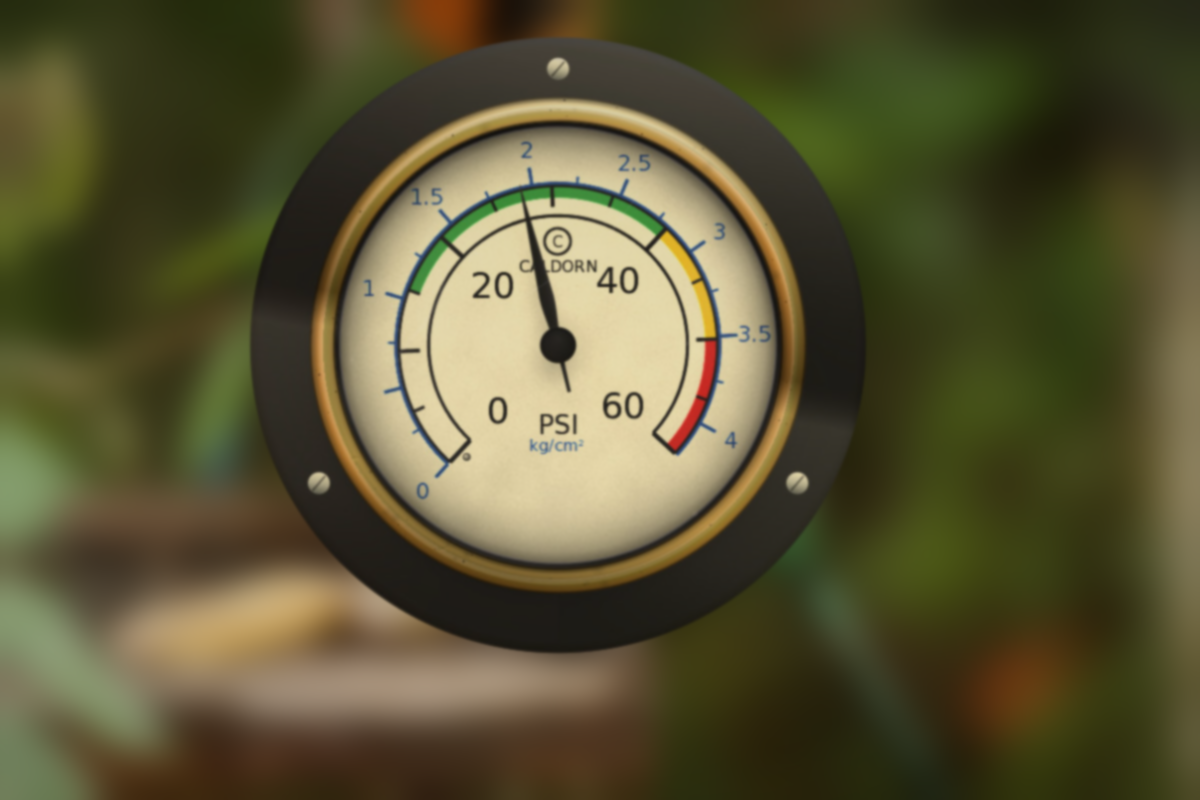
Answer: 27.5 psi
